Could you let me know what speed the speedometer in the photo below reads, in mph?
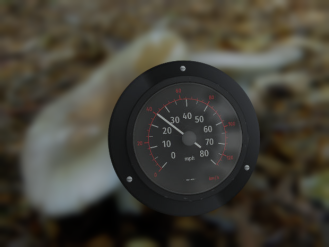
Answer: 25 mph
